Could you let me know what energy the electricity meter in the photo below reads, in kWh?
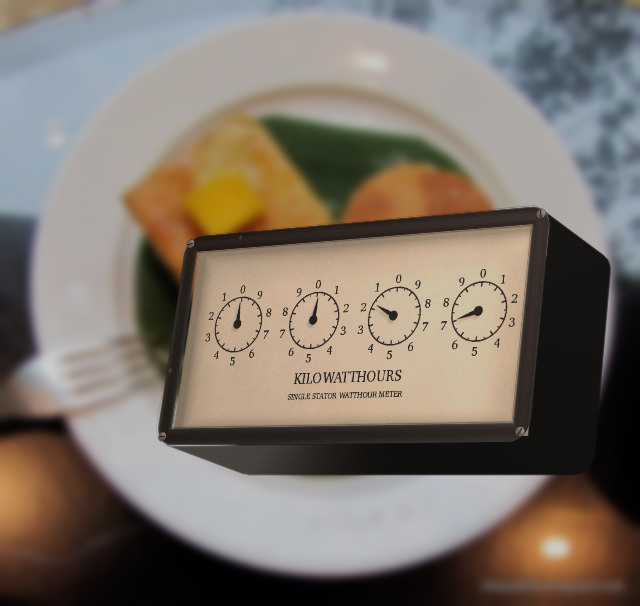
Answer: 17 kWh
